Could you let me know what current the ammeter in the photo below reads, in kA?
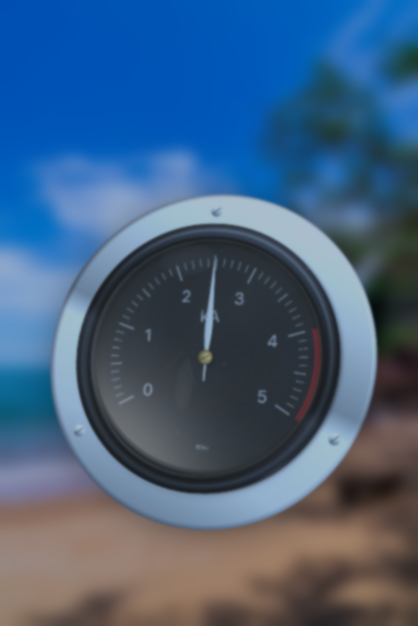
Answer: 2.5 kA
